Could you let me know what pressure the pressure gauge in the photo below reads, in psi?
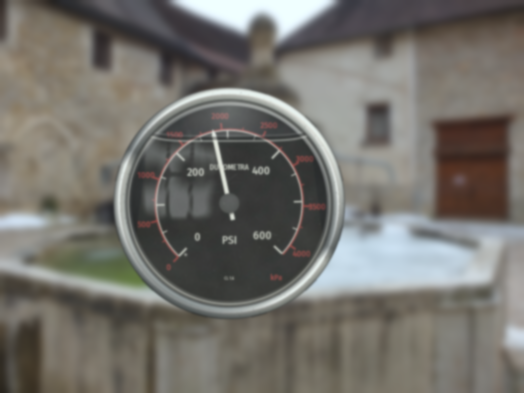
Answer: 275 psi
